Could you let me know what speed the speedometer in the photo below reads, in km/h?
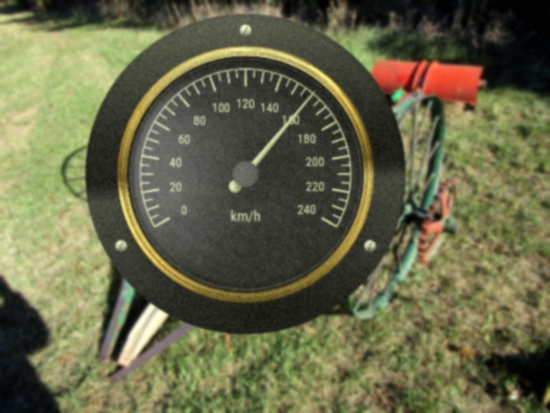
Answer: 160 km/h
